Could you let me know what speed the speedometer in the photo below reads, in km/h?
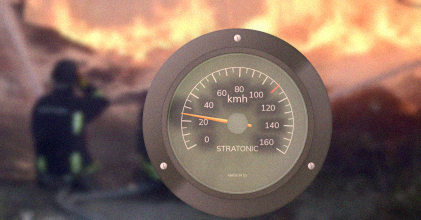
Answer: 25 km/h
